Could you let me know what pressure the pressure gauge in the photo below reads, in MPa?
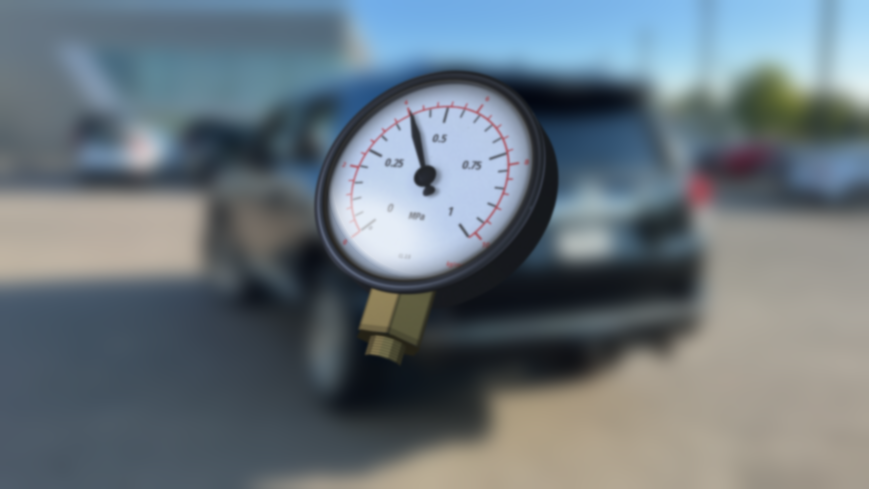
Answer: 0.4 MPa
